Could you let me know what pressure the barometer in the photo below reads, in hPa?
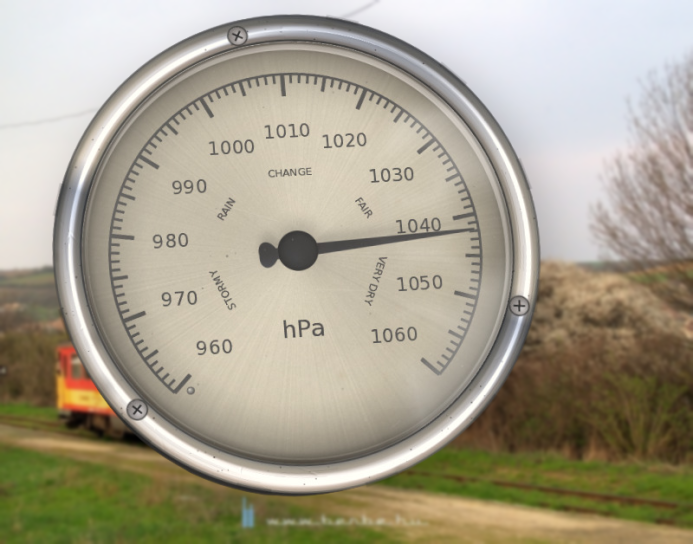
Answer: 1042 hPa
